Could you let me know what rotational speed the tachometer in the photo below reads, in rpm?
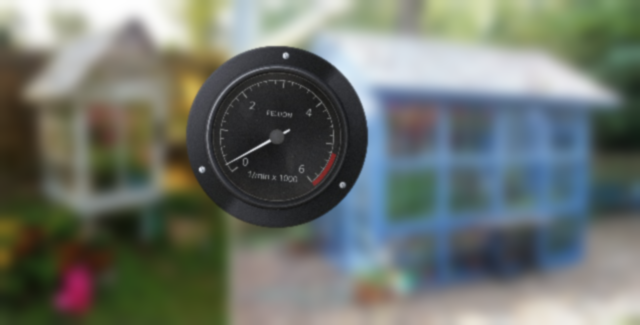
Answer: 200 rpm
